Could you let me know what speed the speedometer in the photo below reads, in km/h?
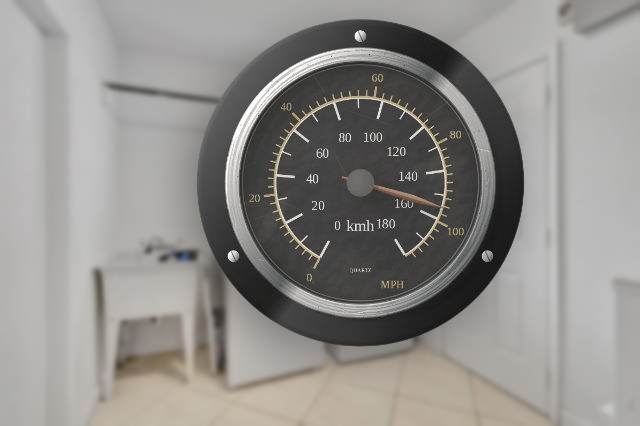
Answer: 155 km/h
